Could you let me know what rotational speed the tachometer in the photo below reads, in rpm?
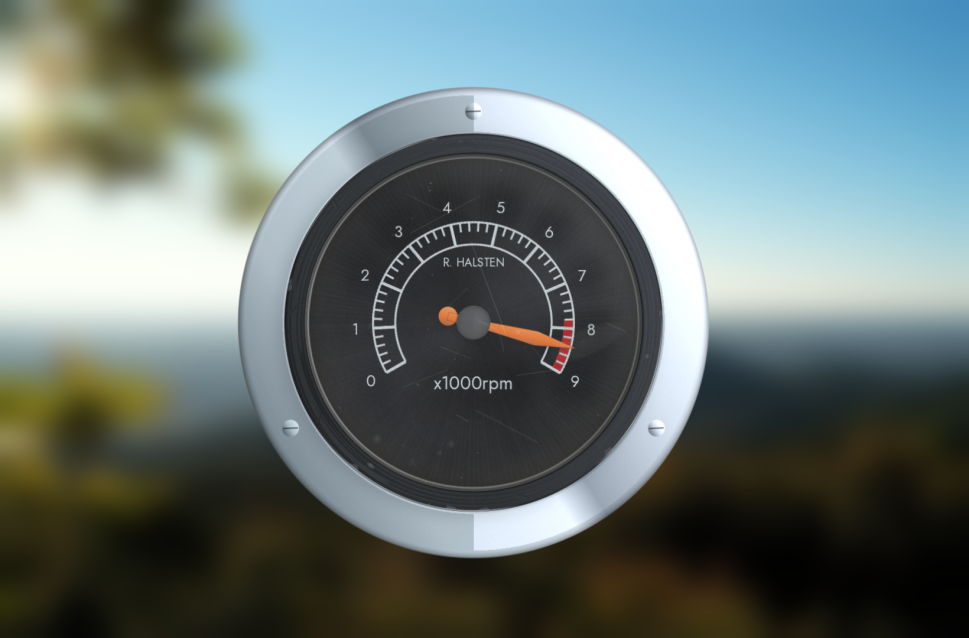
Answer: 8400 rpm
